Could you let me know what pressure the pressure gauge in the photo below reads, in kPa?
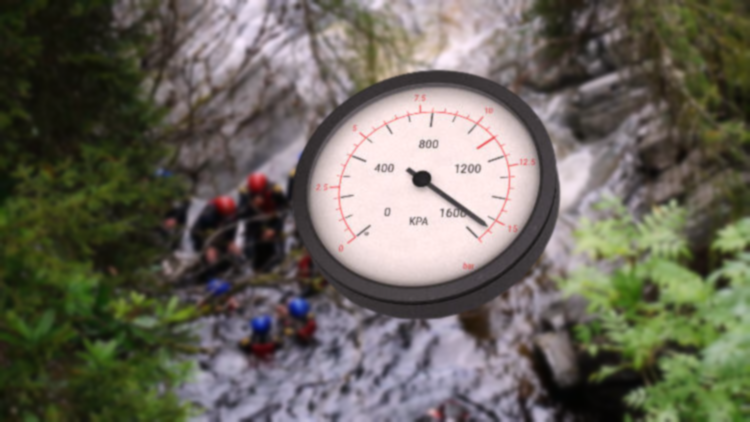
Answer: 1550 kPa
